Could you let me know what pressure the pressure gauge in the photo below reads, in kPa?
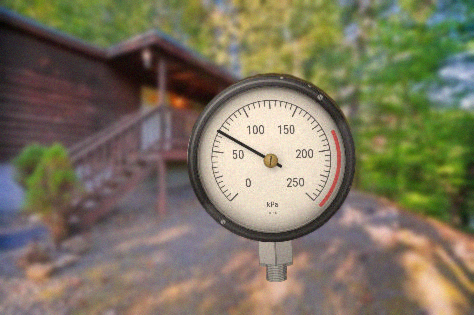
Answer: 70 kPa
